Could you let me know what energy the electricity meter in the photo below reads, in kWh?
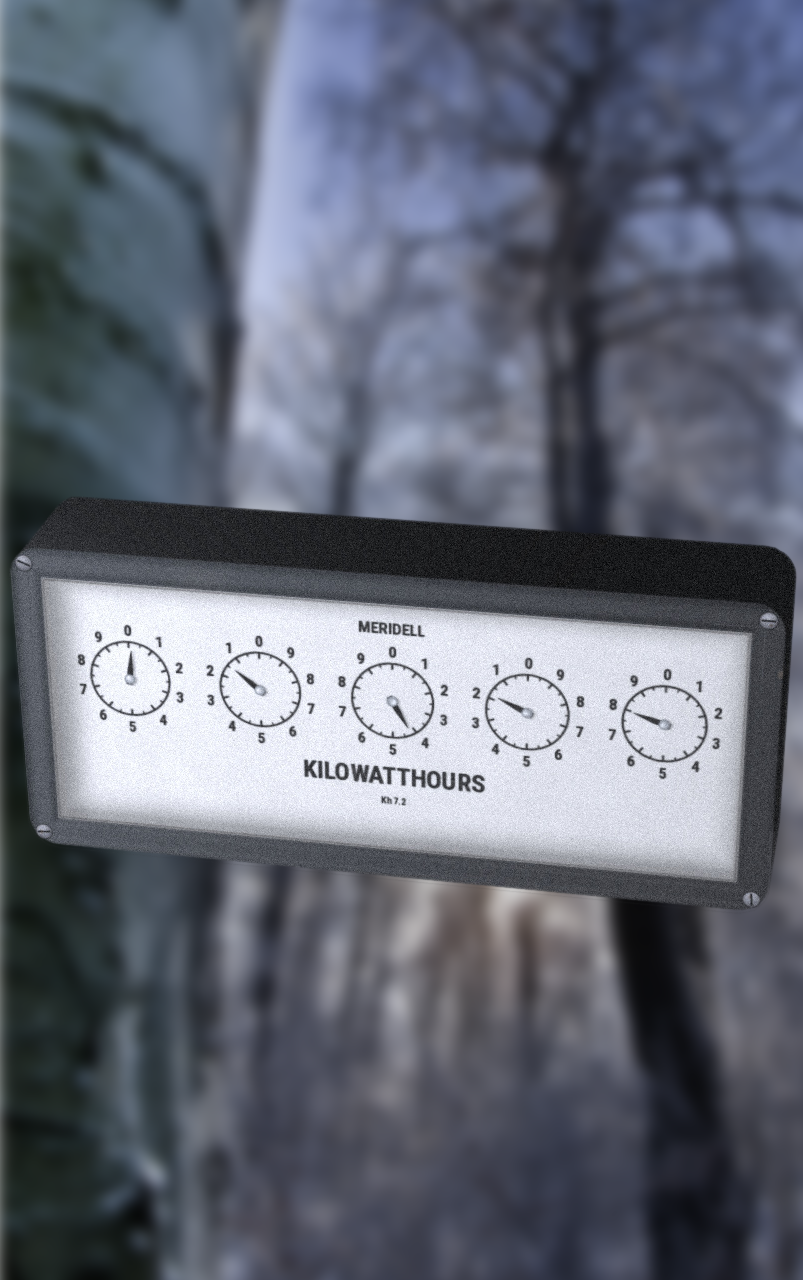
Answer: 1418 kWh
